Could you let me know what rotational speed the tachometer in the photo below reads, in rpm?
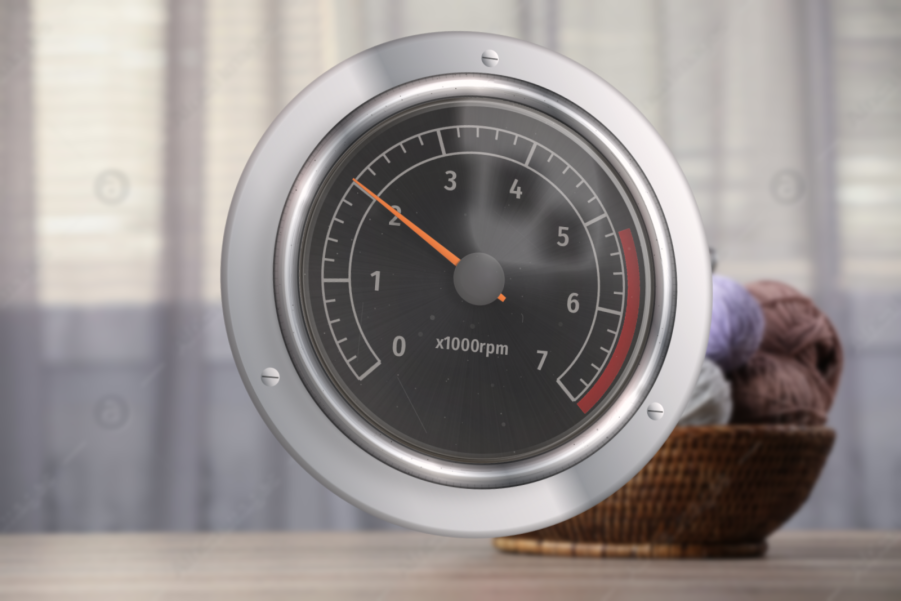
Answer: 2000 rpm
